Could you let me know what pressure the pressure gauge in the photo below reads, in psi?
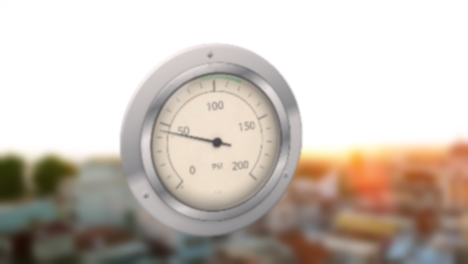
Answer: 45 psi
